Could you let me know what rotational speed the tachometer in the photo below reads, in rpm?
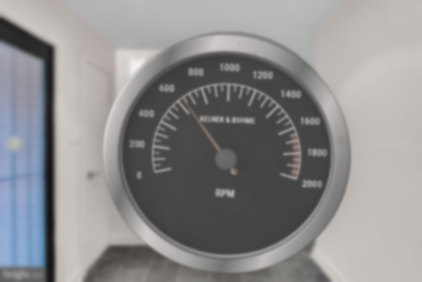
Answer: 650 rpm
